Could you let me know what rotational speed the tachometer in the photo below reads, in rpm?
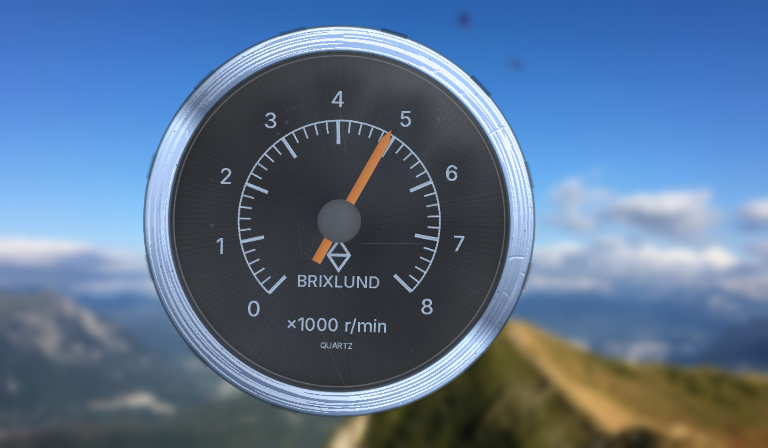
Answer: 4900 rpm
